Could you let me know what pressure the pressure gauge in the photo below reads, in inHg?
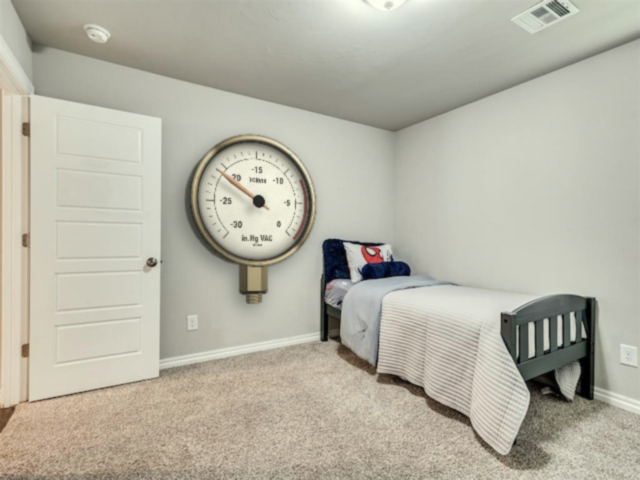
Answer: -21 inHg
